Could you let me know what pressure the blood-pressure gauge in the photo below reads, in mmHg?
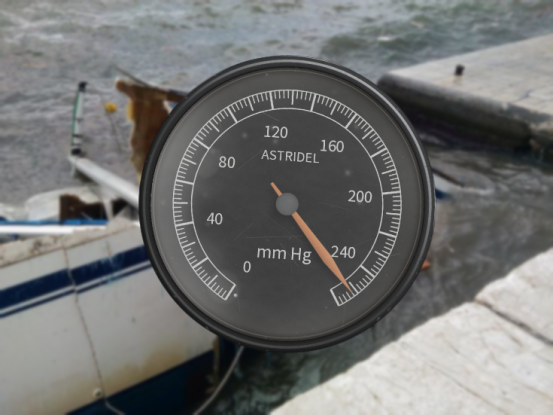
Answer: 252 mmHg
